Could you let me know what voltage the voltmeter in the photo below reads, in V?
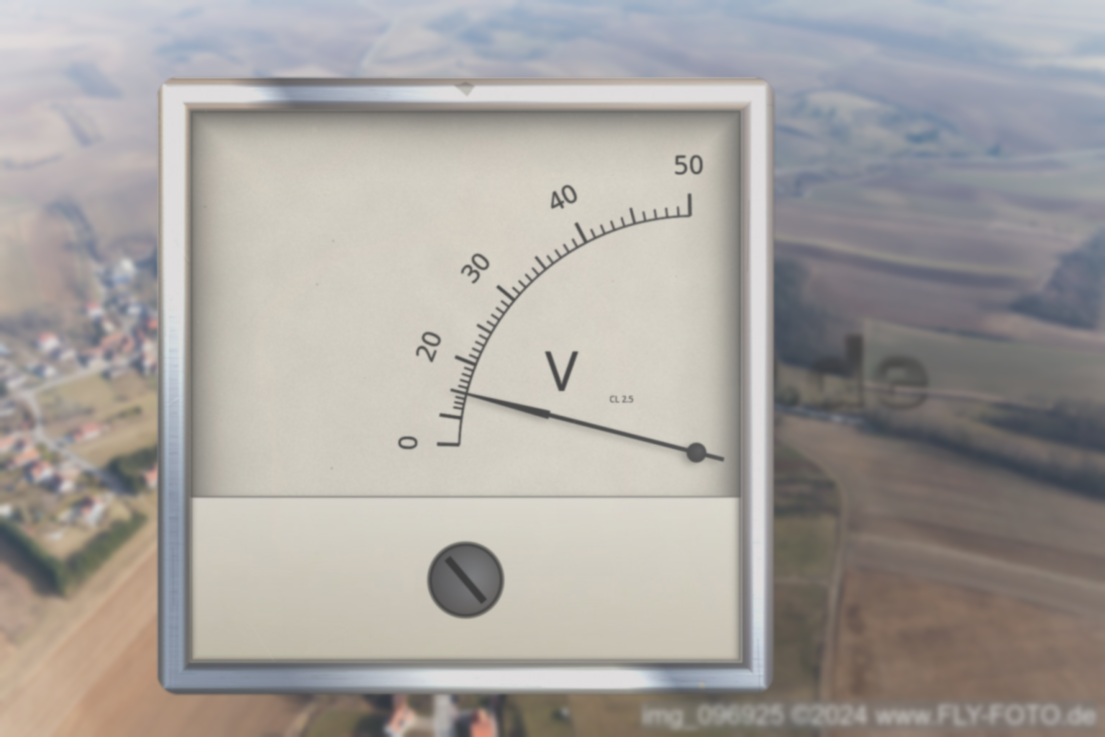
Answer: 15 V
